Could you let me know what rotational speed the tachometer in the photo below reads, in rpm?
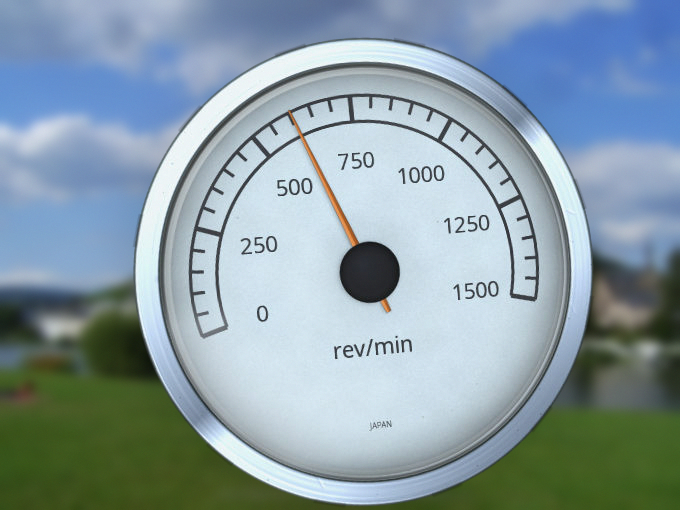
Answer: 600 rpm
